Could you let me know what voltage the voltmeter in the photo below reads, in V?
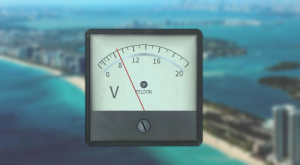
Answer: 9 V
